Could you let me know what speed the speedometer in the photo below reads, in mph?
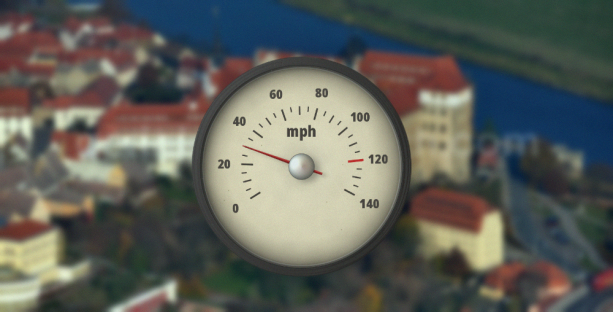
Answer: 30 mph
